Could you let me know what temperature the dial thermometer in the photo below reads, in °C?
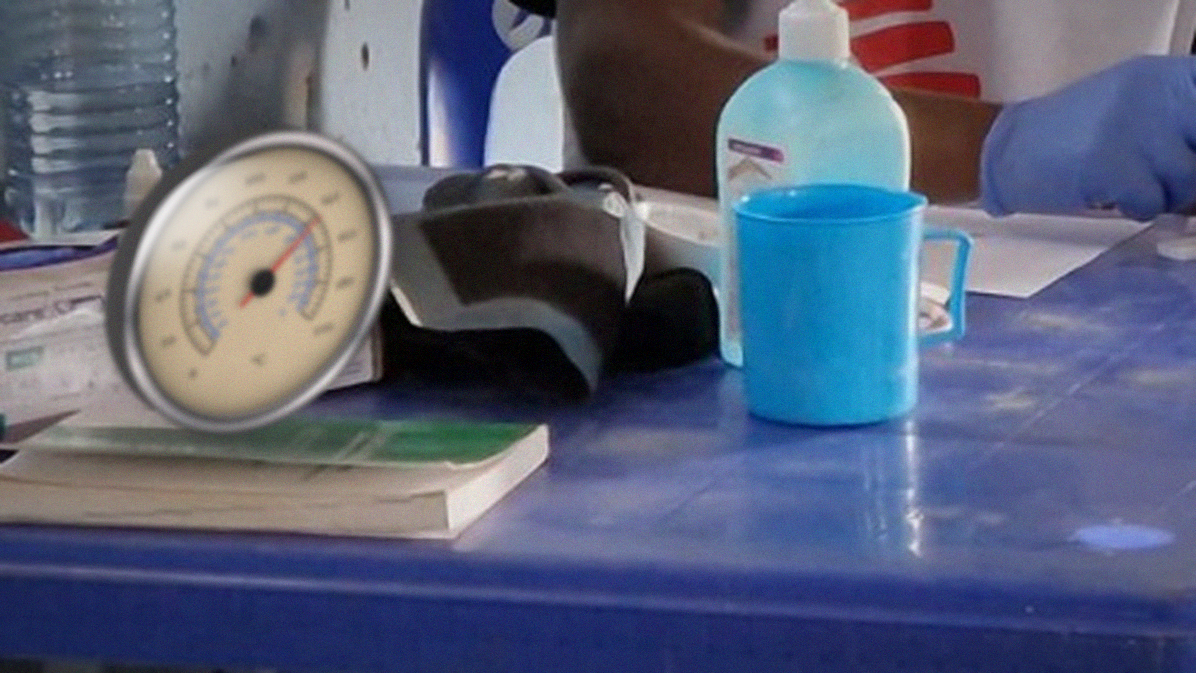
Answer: 140 °C
